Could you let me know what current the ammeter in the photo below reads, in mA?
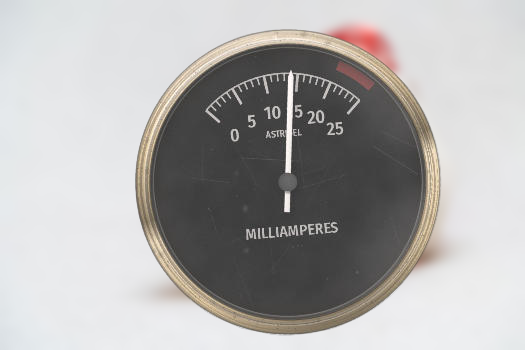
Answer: 14 mA
